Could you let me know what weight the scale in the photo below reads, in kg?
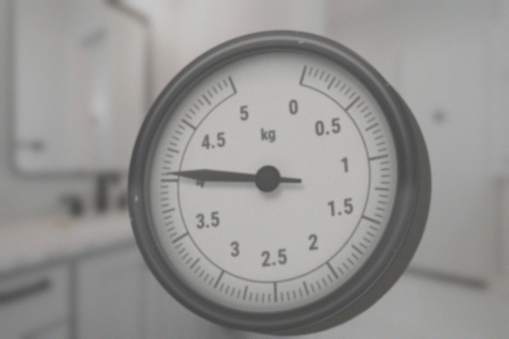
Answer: 4.05 kg
